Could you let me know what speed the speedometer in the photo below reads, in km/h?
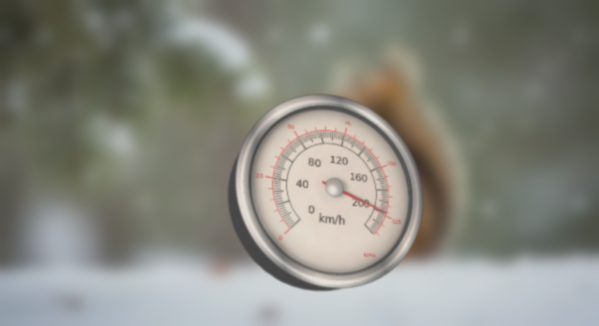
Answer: 200 km/h
